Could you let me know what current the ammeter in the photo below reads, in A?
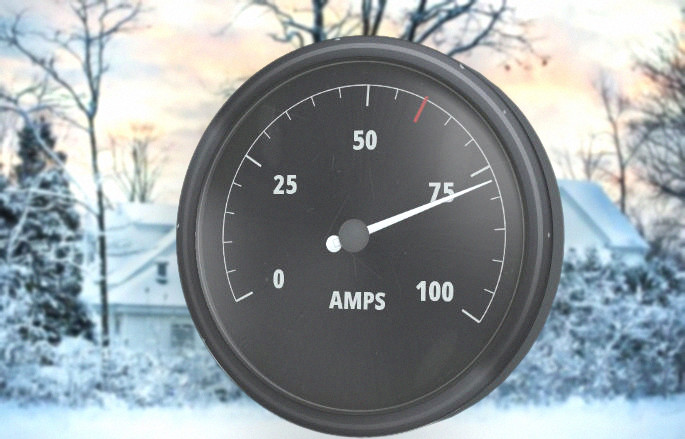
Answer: 77.5 A
